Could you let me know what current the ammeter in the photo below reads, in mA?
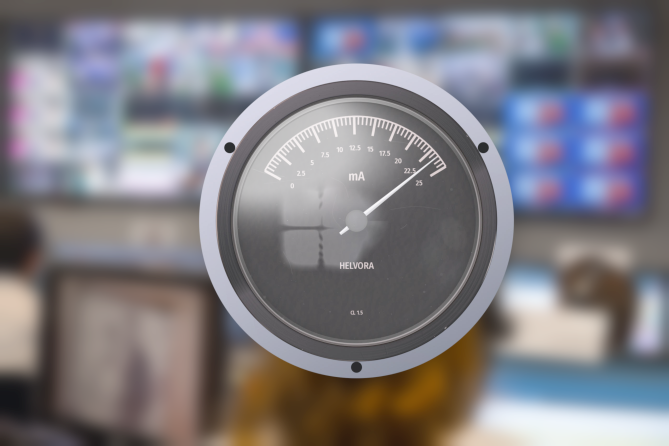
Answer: 23.5 mA
